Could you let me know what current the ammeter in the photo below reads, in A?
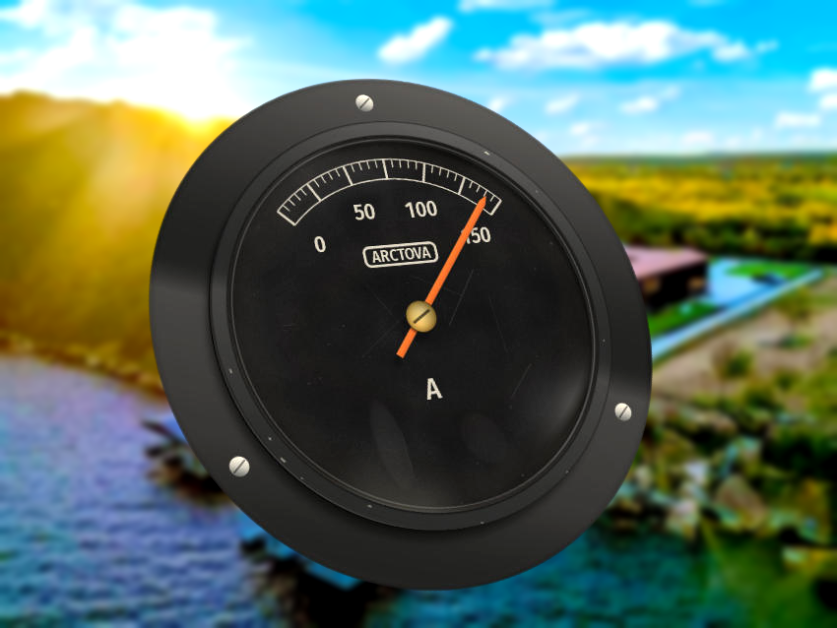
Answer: 140 A
